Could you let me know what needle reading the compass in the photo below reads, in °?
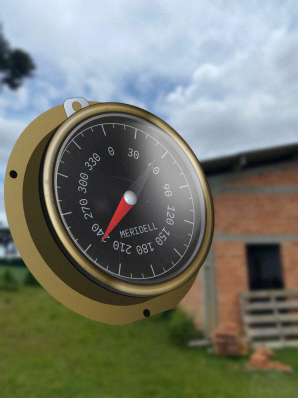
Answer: 235 °
